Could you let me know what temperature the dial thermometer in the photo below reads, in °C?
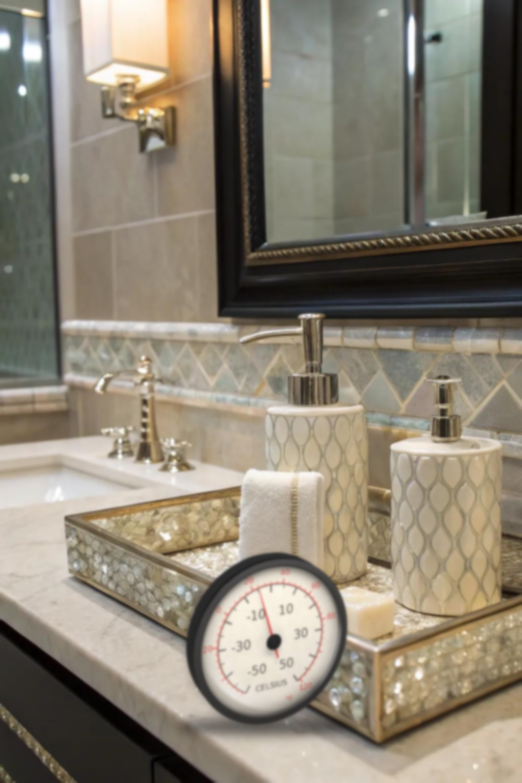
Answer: -5 °C
